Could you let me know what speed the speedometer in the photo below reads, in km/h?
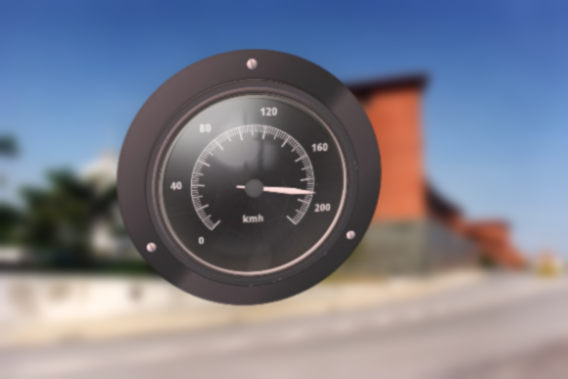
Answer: 190 km/h
